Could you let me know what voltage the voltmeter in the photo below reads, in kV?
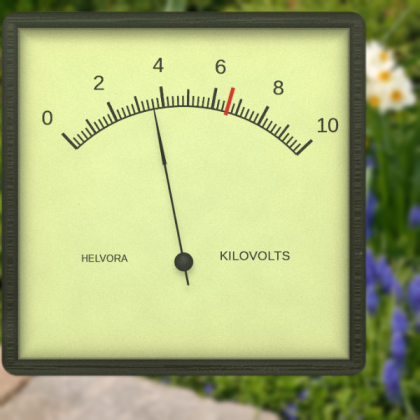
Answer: 3.6 kV
